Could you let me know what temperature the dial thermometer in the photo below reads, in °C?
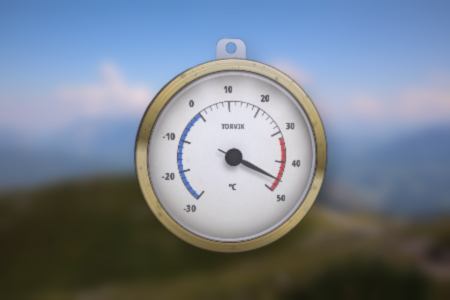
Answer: 46 °C
